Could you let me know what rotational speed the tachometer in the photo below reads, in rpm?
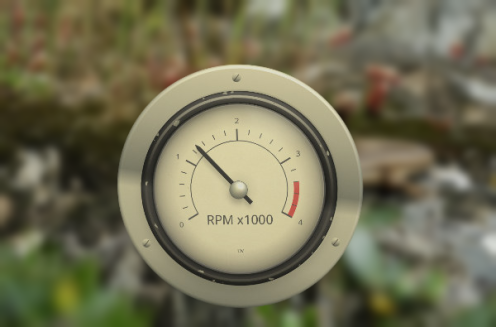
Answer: 1300 rpm
